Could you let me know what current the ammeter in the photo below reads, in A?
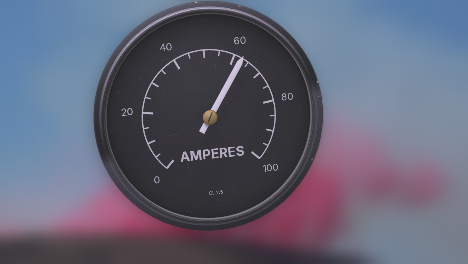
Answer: 62.5 A
